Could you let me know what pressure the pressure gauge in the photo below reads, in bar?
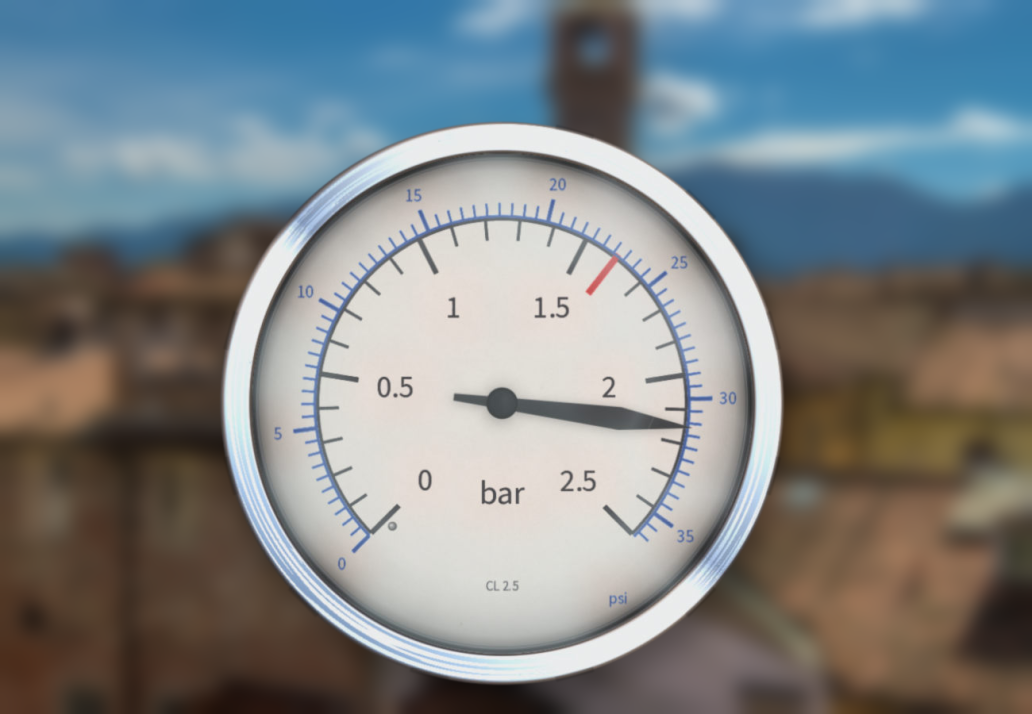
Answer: 2.15 bar
